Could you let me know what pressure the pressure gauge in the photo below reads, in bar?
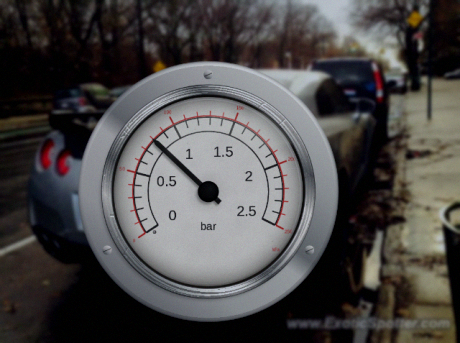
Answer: 0.8 bar
